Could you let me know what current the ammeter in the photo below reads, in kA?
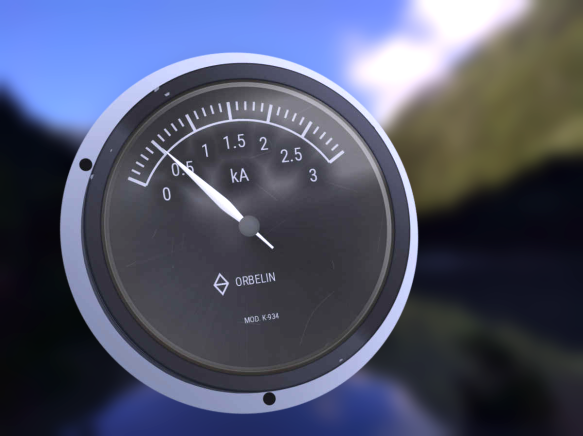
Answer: 0.5 kA
